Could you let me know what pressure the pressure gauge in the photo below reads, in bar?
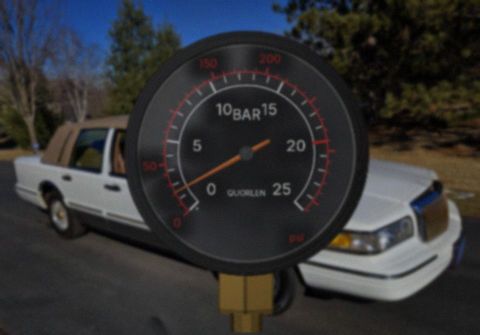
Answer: 1.5 bar
